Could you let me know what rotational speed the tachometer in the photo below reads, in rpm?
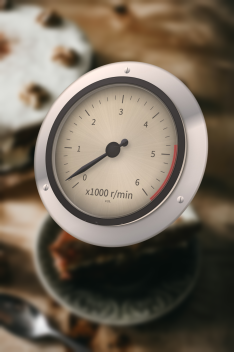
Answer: 200 rpm
